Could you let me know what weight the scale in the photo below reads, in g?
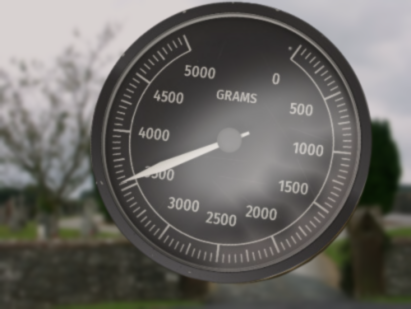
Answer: 3550 g
